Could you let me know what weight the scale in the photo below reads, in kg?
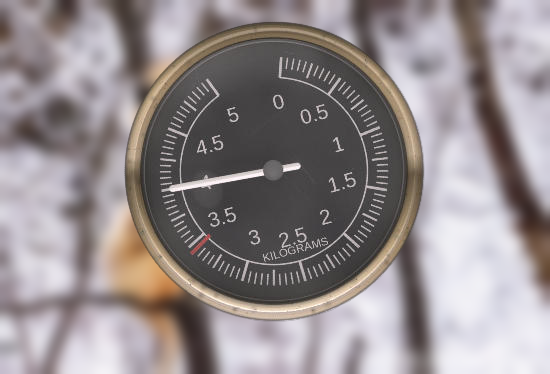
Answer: 4 kg
